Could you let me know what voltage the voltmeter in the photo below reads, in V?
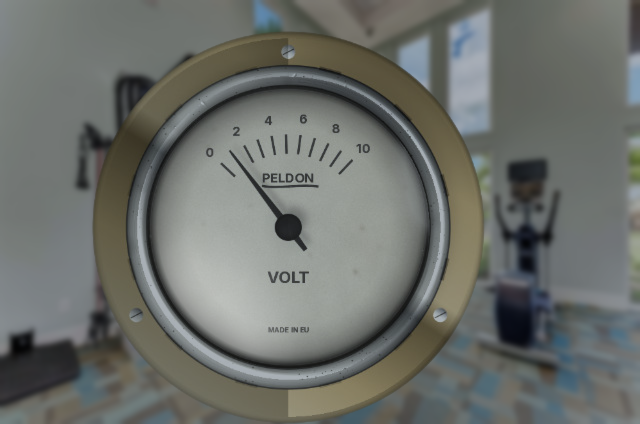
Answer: 1 V
